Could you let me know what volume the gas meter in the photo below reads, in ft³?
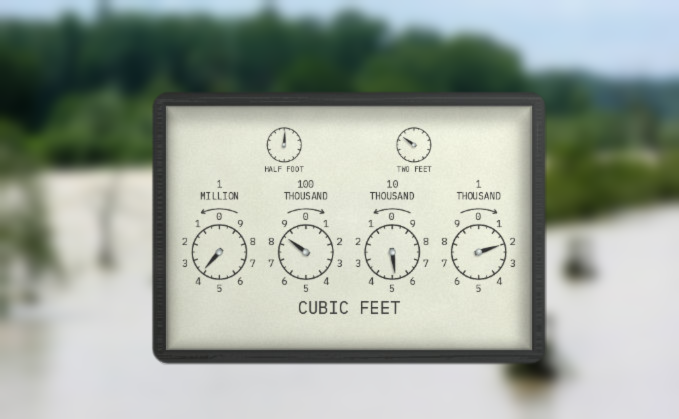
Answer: 385200 ft³
